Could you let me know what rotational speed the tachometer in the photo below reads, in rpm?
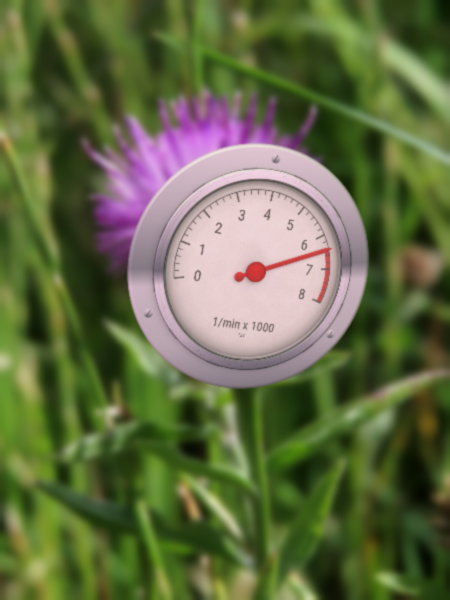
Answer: 6400 rpm
